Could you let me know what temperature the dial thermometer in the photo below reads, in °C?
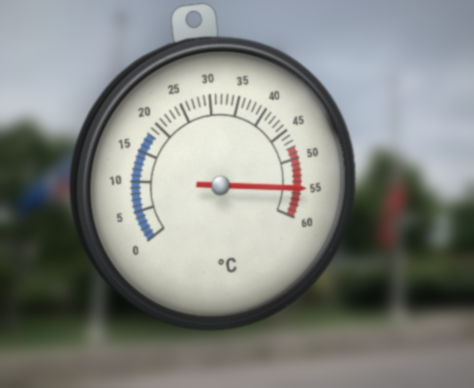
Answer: 55 °C
